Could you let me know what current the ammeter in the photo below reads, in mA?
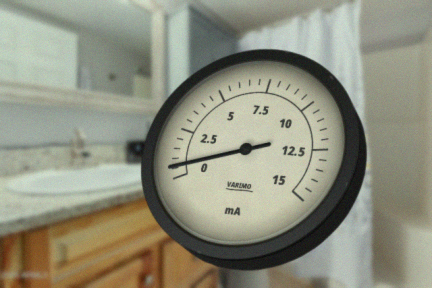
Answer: 0.5 mA
